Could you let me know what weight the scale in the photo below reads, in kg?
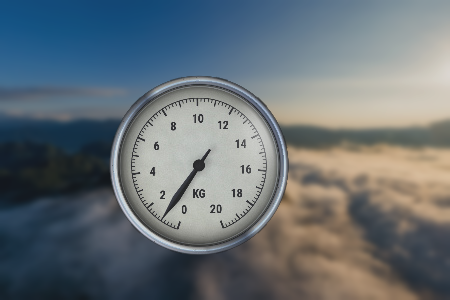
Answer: 1 kg
